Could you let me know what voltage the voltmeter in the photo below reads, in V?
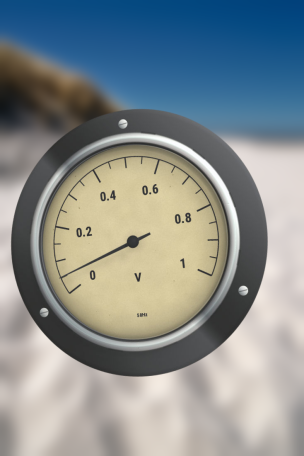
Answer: 0.05 V
